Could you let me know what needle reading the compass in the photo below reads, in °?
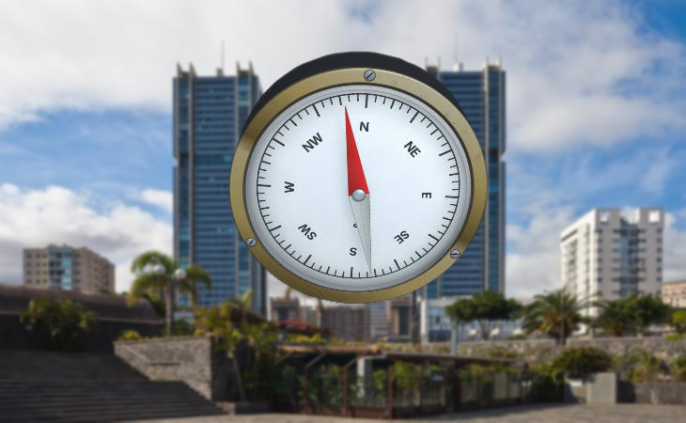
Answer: 347.5 °
